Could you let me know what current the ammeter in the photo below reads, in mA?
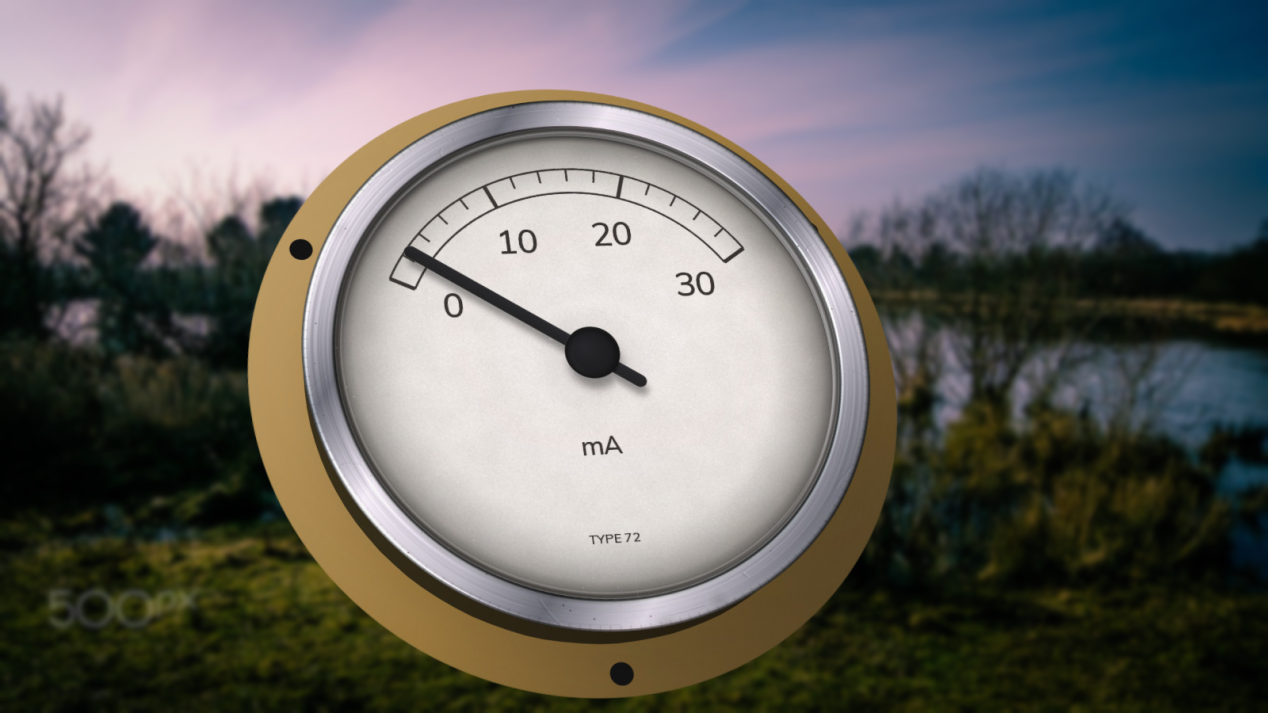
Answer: 2 mA
